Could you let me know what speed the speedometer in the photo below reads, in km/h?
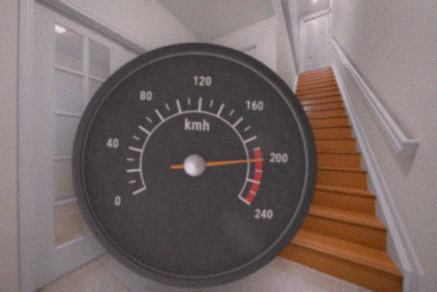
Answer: 200 km/h
